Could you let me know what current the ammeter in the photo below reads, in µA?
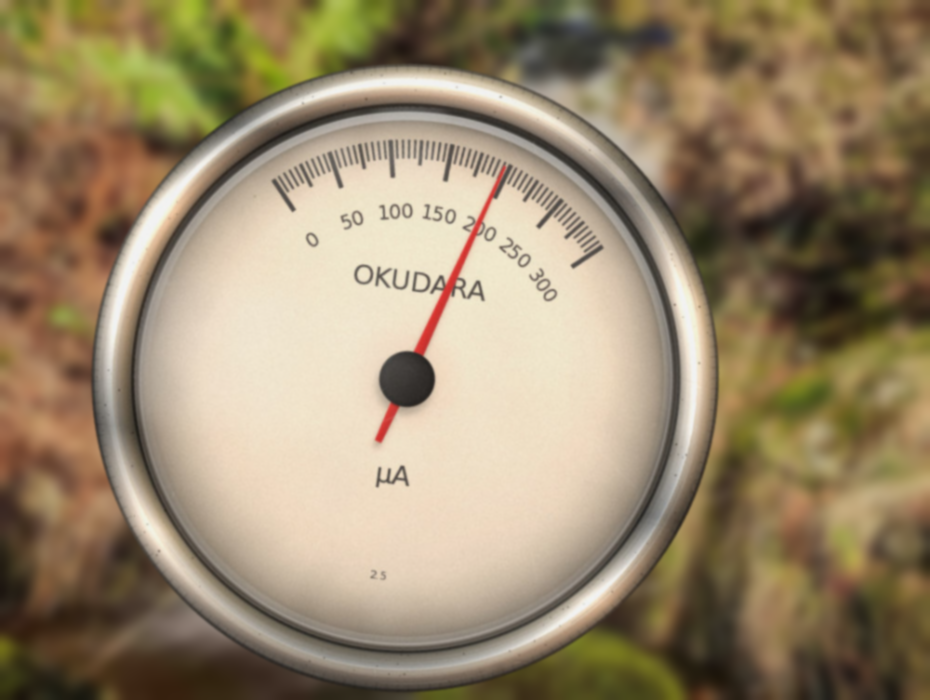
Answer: 195 µA
